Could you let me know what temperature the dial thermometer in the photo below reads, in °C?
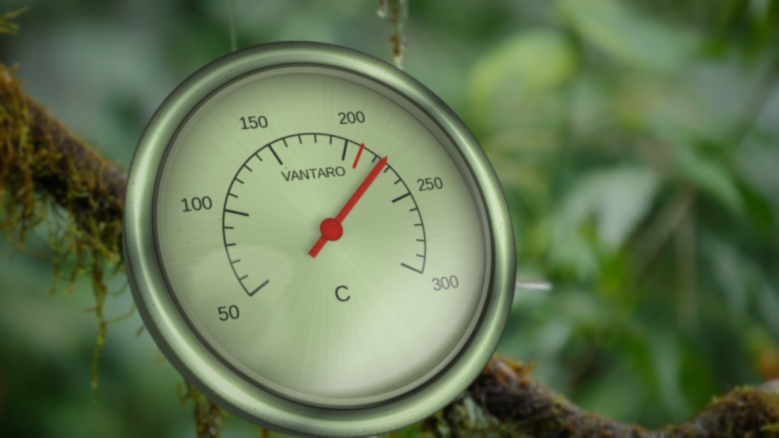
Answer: 225 °C
